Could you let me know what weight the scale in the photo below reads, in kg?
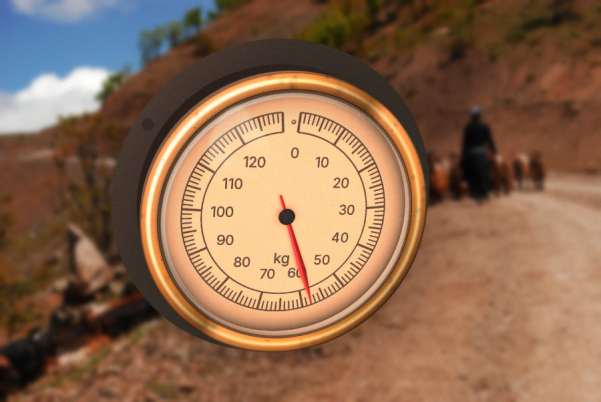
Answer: 58 kg
